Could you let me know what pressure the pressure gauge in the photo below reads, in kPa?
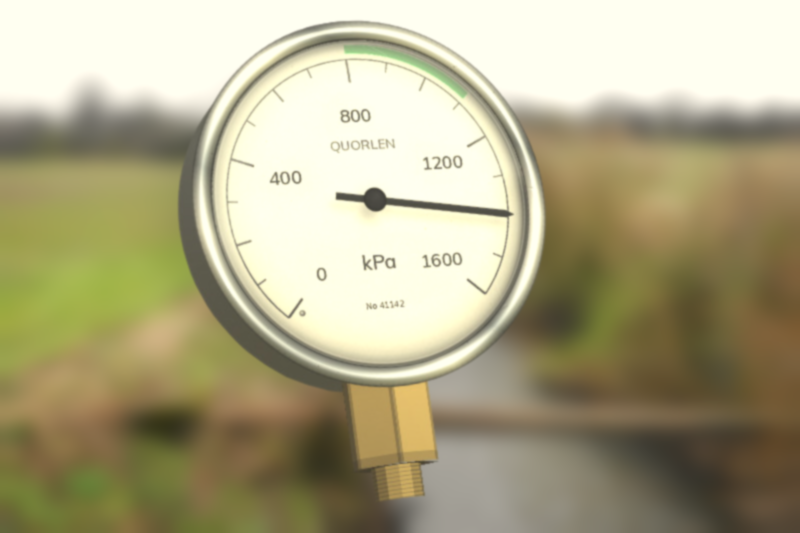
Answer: 1400 kPa
